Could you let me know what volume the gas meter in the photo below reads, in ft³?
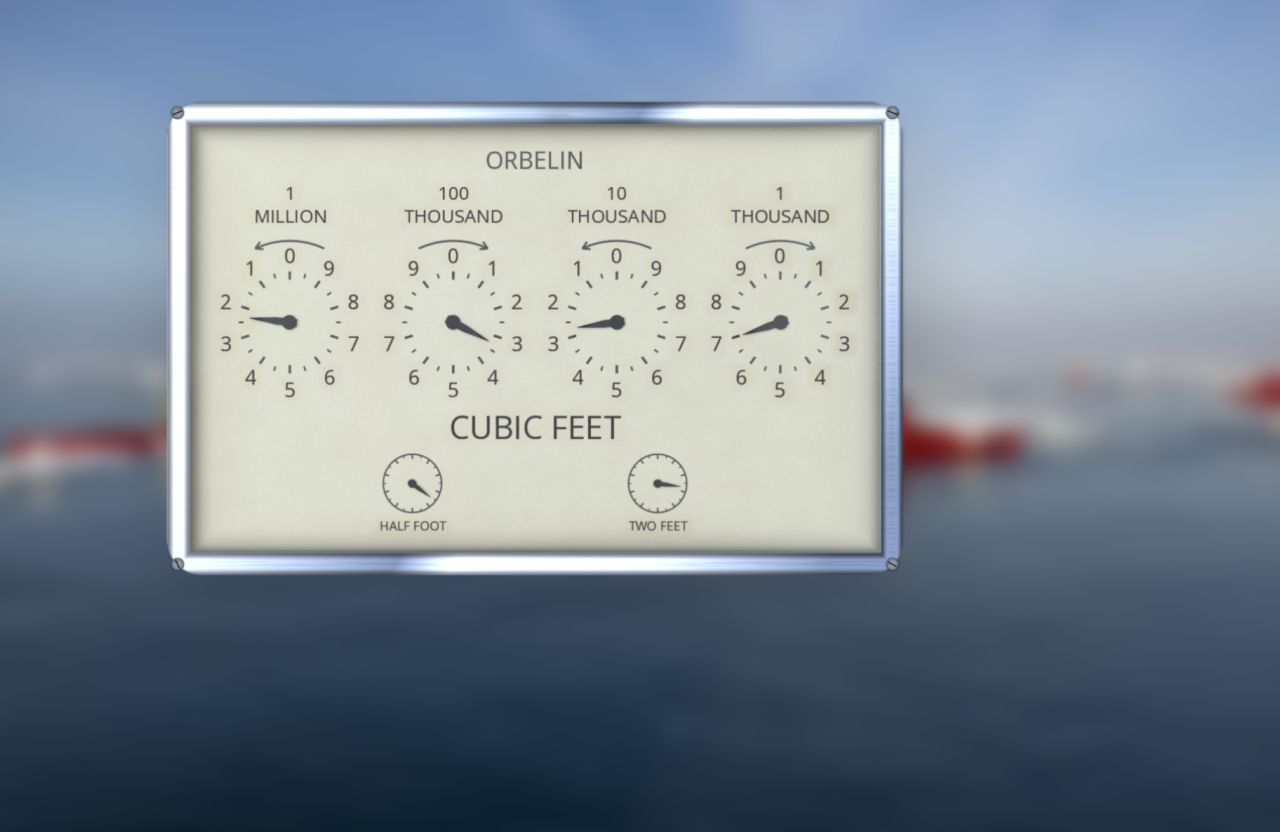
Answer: 232700 ft³
